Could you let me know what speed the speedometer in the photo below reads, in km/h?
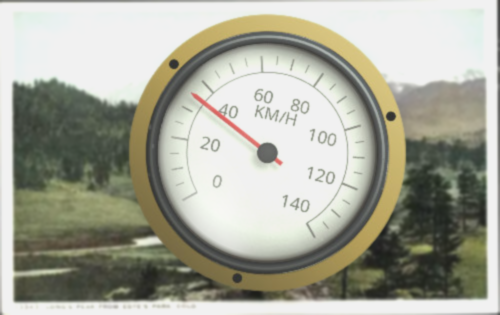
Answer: 35 km/h
